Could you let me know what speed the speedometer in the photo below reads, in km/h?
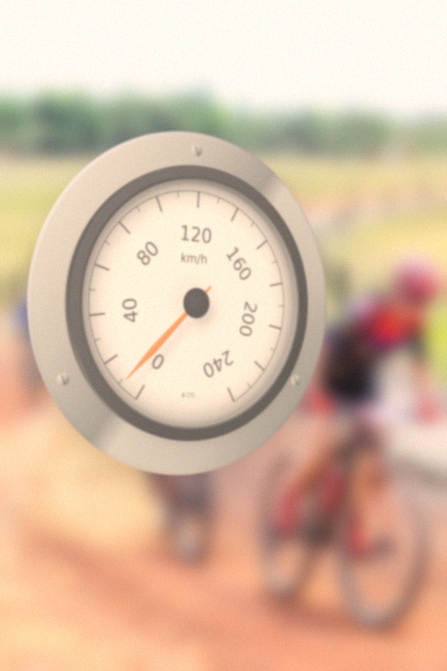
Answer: 10 km/h
